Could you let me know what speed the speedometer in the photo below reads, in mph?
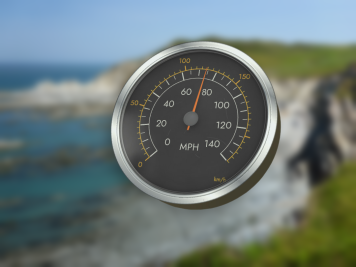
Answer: 75 mph
